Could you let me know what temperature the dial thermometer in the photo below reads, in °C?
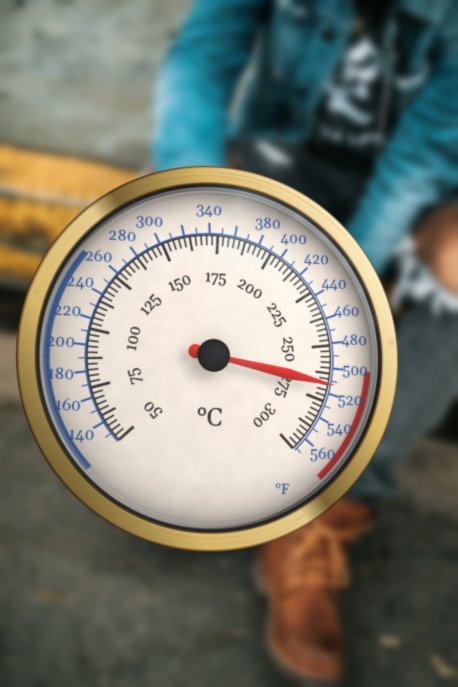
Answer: 267.5 °C
